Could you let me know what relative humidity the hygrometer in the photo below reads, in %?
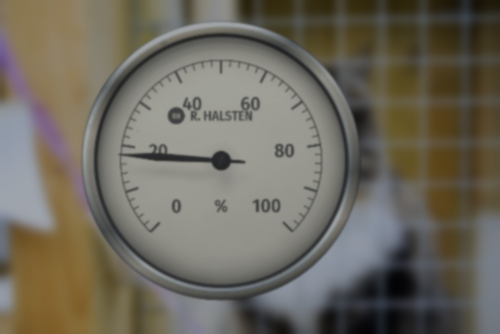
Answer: 18 %
